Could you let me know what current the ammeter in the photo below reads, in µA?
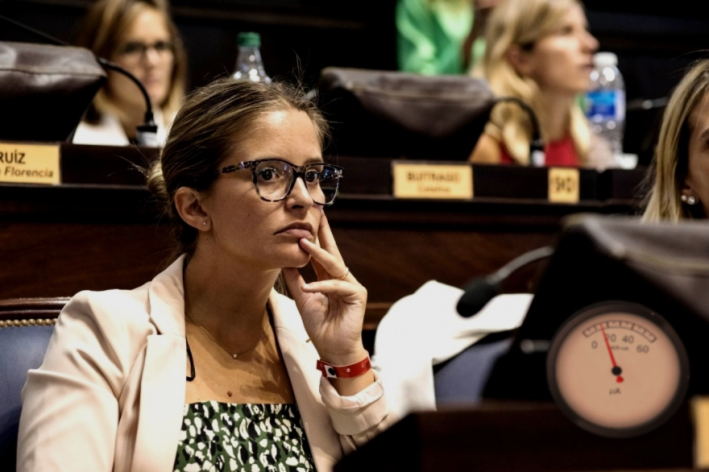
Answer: 15 µA
